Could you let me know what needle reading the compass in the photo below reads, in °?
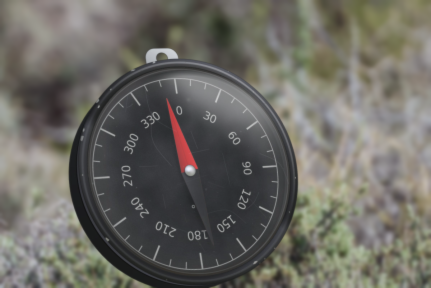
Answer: 350 °
